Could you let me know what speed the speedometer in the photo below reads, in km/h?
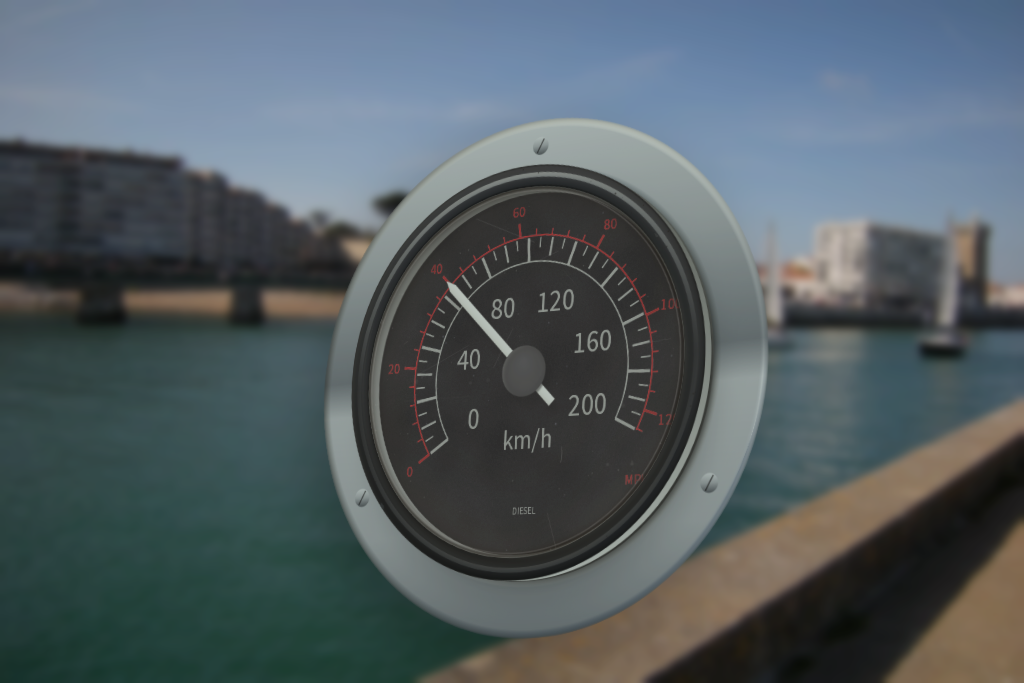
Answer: 65 km/h
